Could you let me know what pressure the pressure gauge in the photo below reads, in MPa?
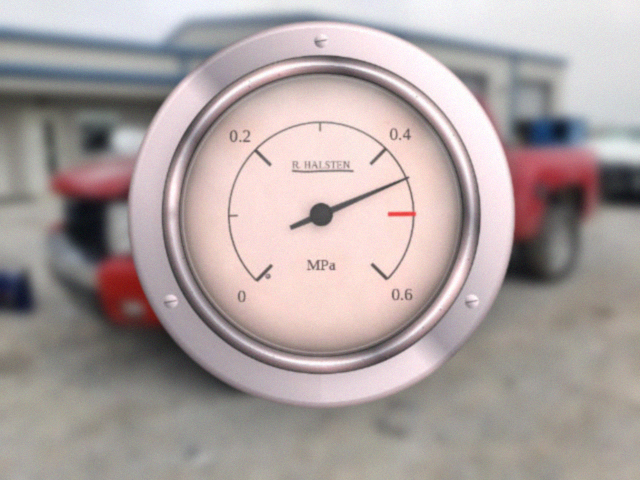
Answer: 0.45 MPa
